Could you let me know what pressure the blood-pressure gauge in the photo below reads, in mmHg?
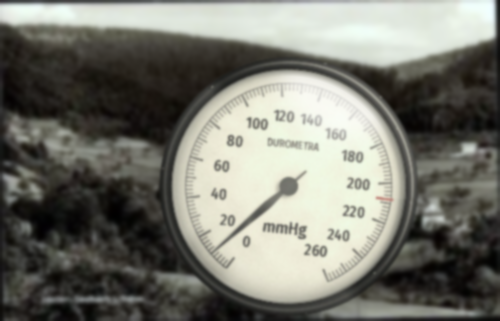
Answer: 10 mmHg
